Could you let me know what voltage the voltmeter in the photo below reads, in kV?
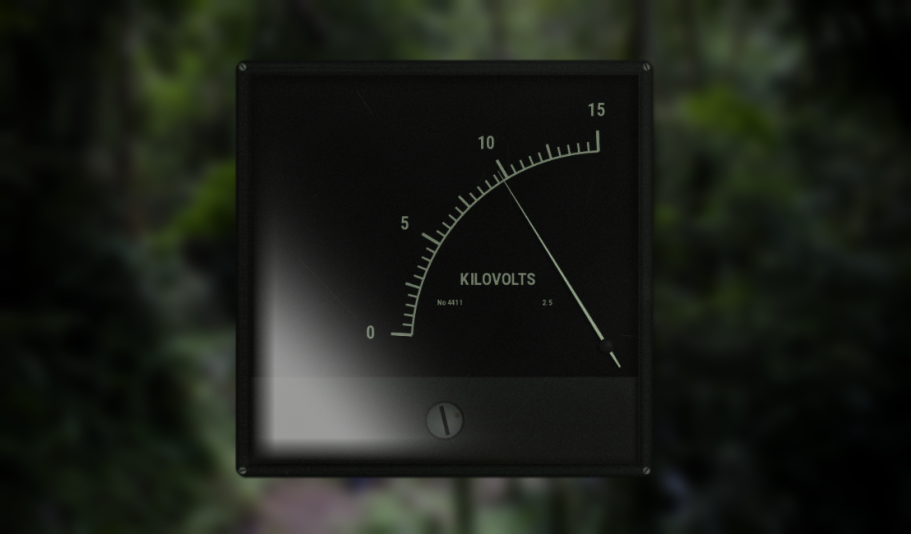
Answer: 9.75 kV
